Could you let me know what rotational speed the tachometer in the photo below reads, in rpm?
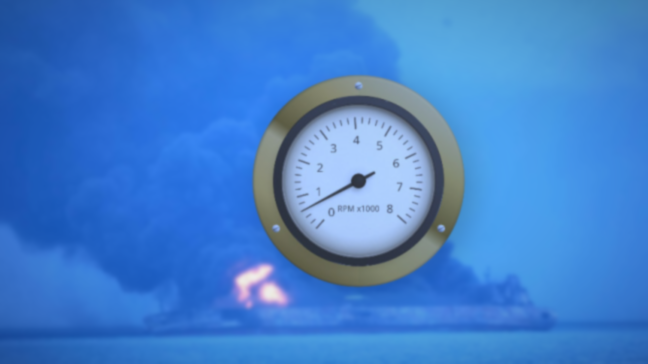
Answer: 600 rpm
